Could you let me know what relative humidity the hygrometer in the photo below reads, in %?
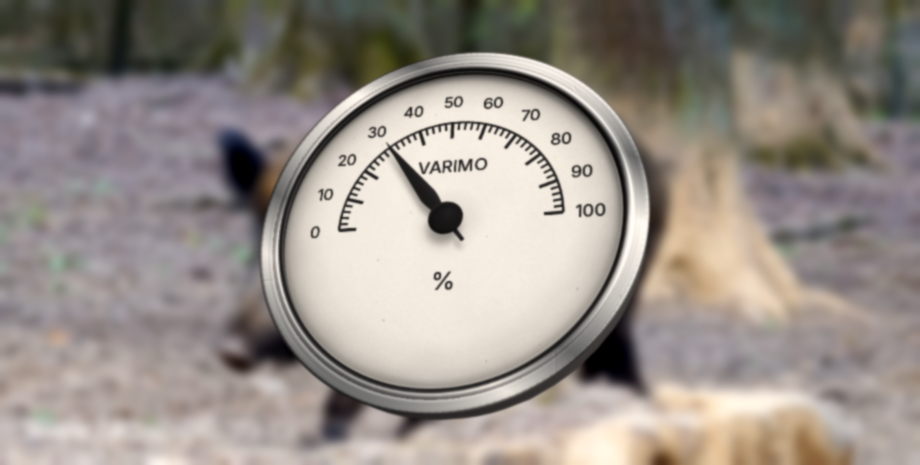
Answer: 30 %
